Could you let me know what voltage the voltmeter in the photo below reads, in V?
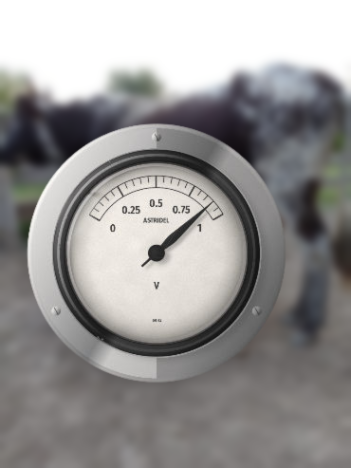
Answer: 0.9 V
